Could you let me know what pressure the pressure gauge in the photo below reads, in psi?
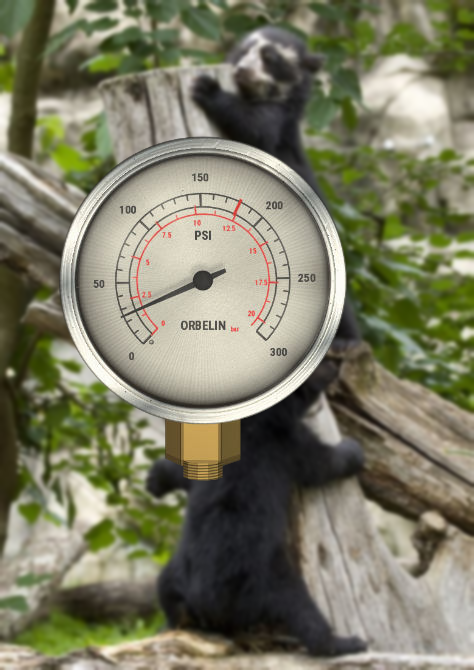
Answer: 25 psi
